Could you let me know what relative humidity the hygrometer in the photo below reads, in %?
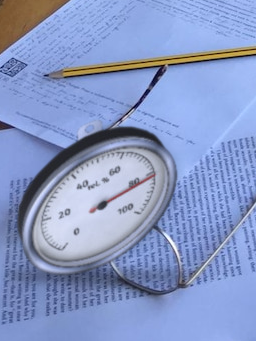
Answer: 80 %
